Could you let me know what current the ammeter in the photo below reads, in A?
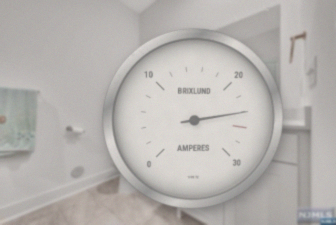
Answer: 24 A
